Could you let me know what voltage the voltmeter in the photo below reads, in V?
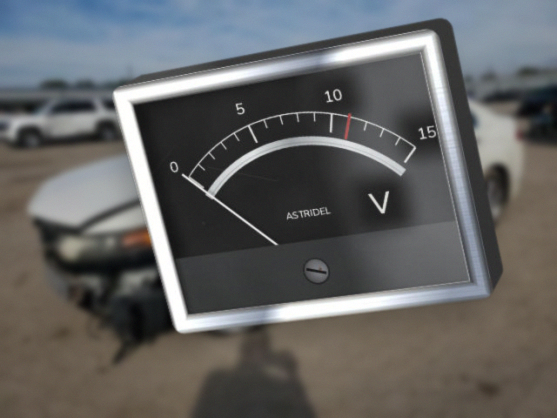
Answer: 0 V
